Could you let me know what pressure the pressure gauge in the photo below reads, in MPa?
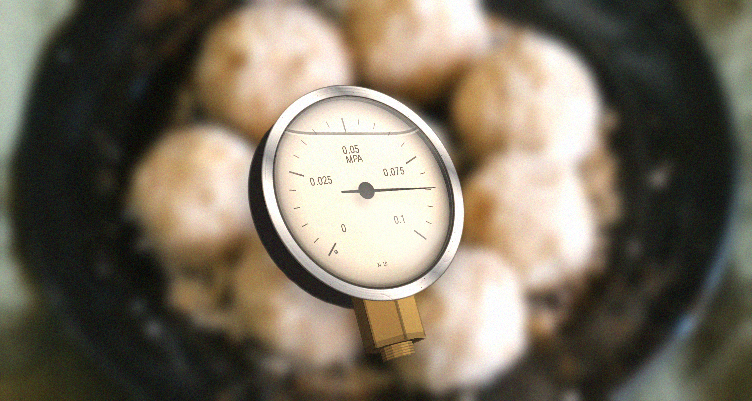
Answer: 0.085 MPa
